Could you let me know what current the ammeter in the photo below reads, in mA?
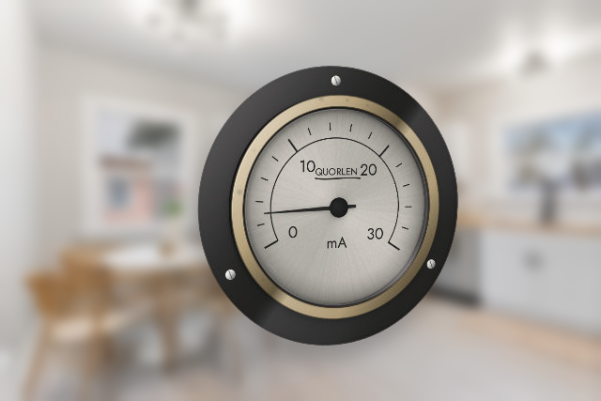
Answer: 3 mA
